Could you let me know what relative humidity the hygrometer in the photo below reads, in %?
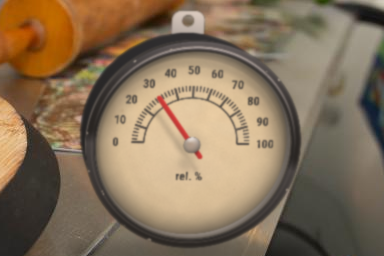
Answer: 30 %
